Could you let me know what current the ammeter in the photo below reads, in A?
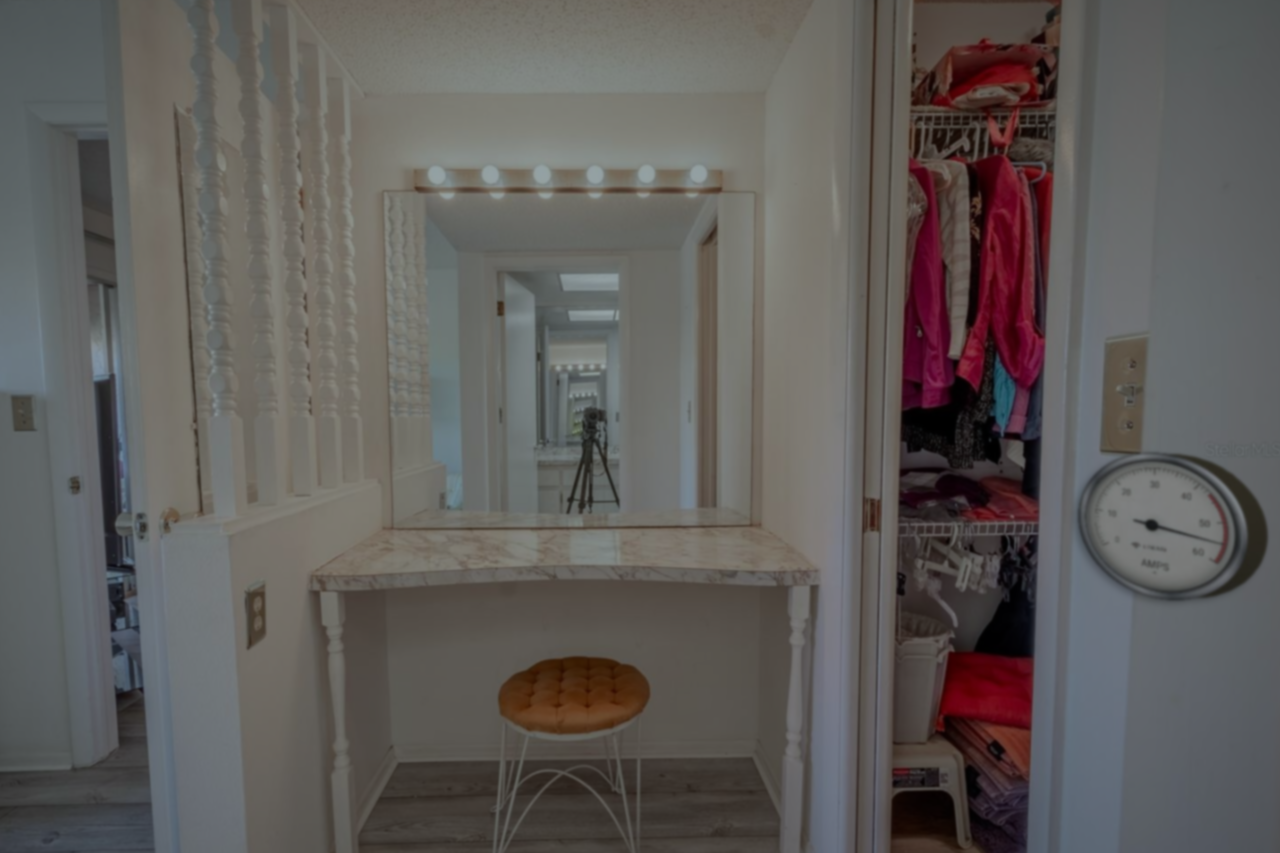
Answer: 55 A
